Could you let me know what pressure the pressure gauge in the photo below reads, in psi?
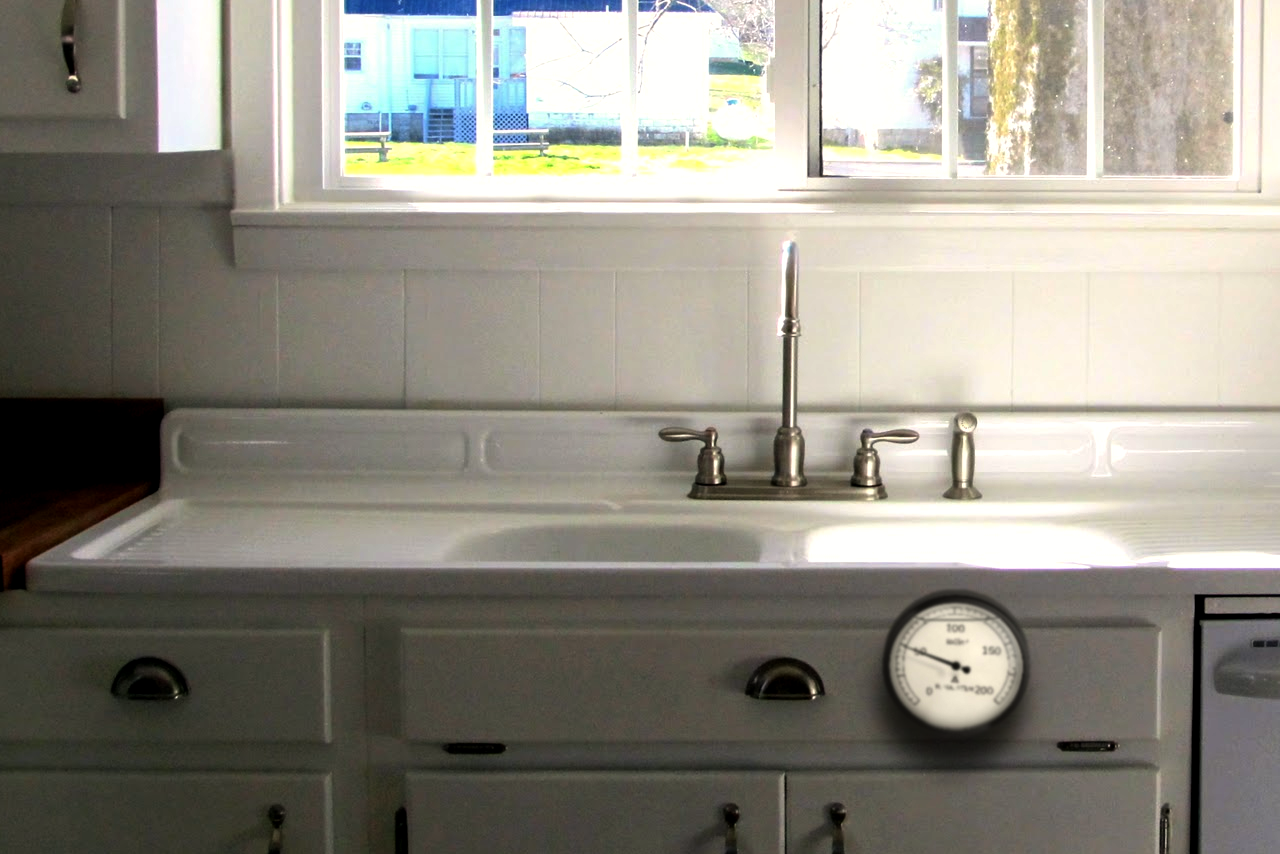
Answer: 50 psi
